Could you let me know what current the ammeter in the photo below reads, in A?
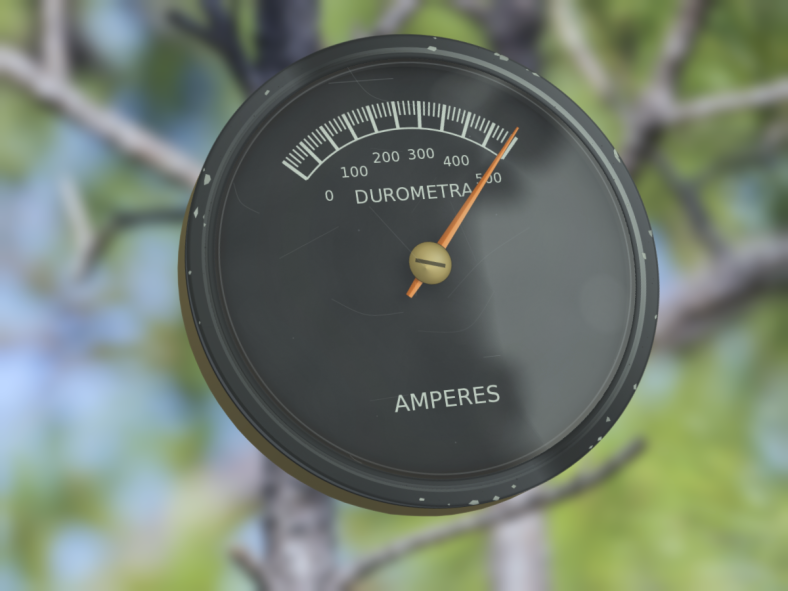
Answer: 490 A
